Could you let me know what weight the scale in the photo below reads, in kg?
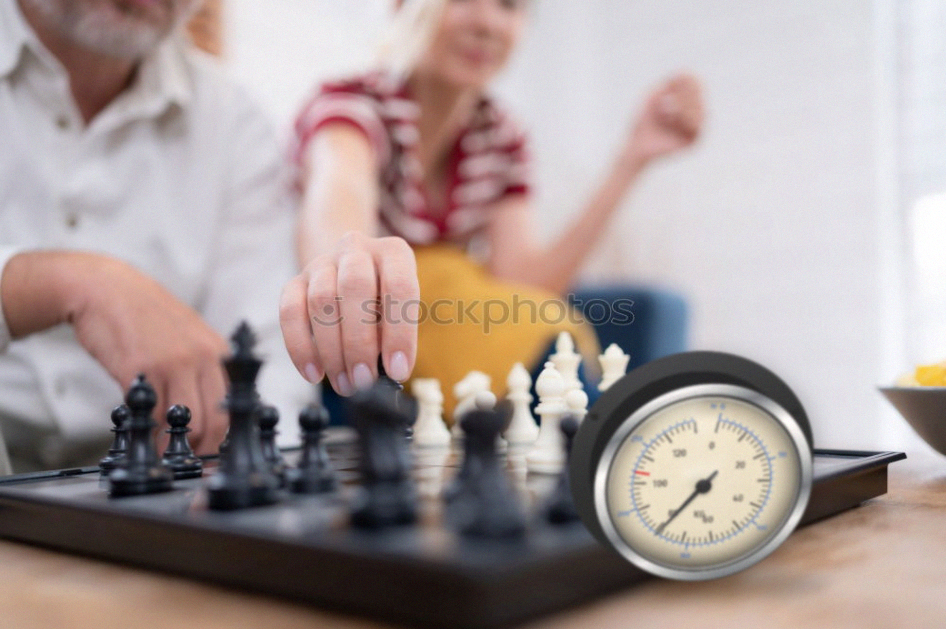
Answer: 80 kg
